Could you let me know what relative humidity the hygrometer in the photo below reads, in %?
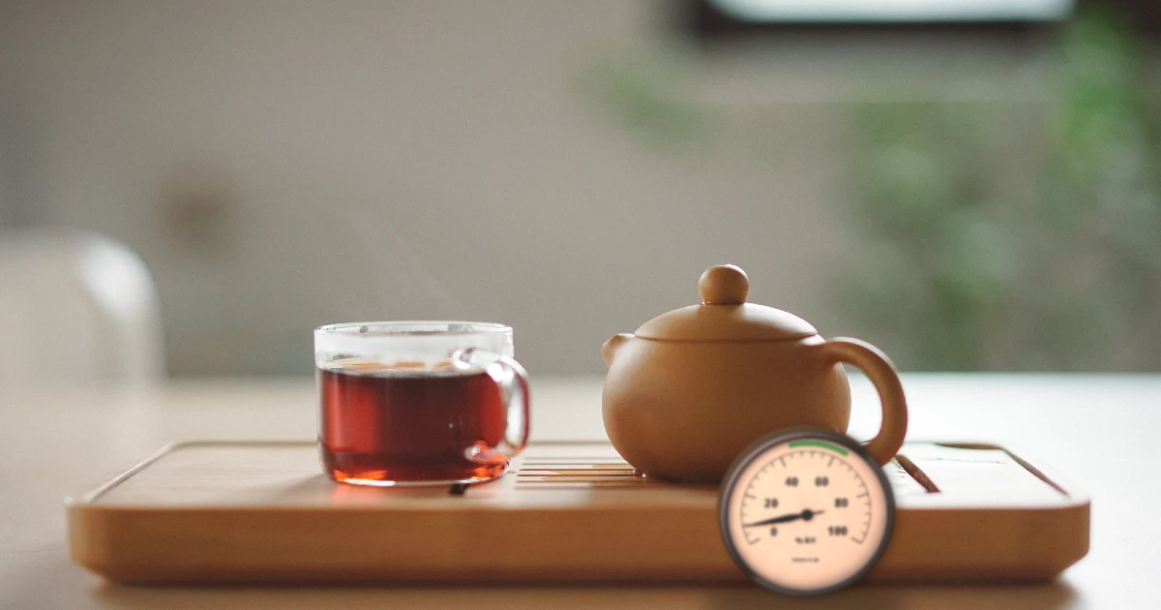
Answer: 8 %
